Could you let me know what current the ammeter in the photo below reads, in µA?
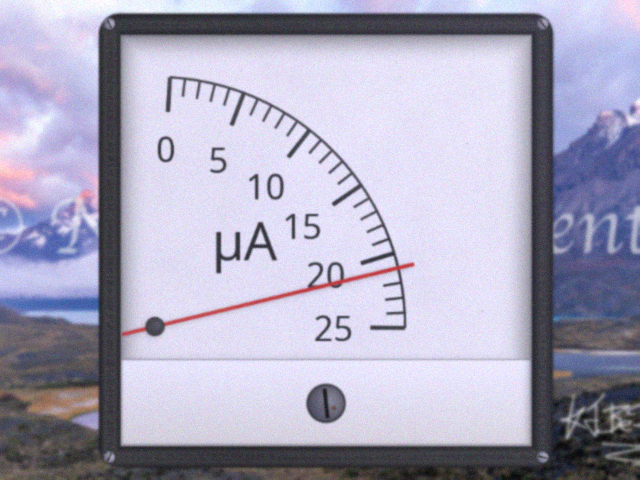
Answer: 21 µA
